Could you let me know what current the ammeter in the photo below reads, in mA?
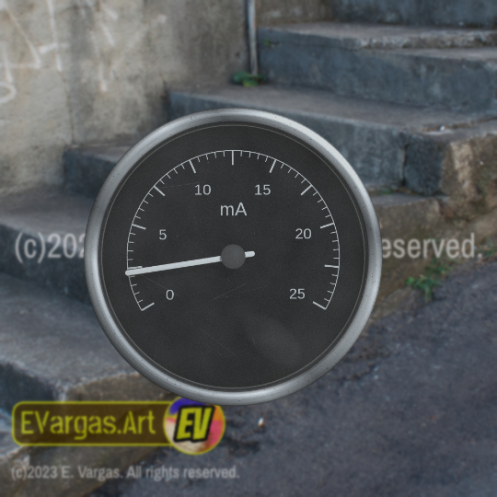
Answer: 2.25 mA
